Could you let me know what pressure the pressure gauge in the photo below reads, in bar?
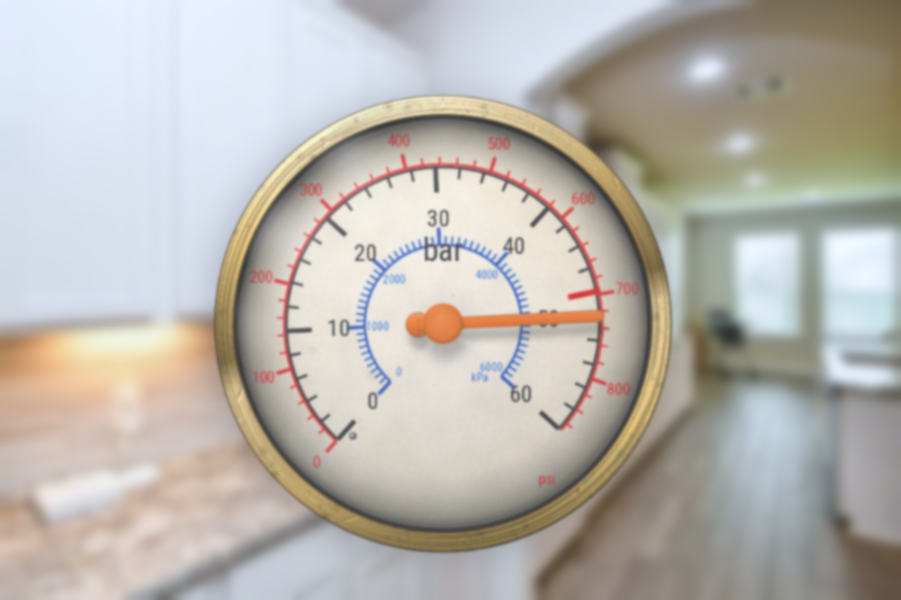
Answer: 50 bar
